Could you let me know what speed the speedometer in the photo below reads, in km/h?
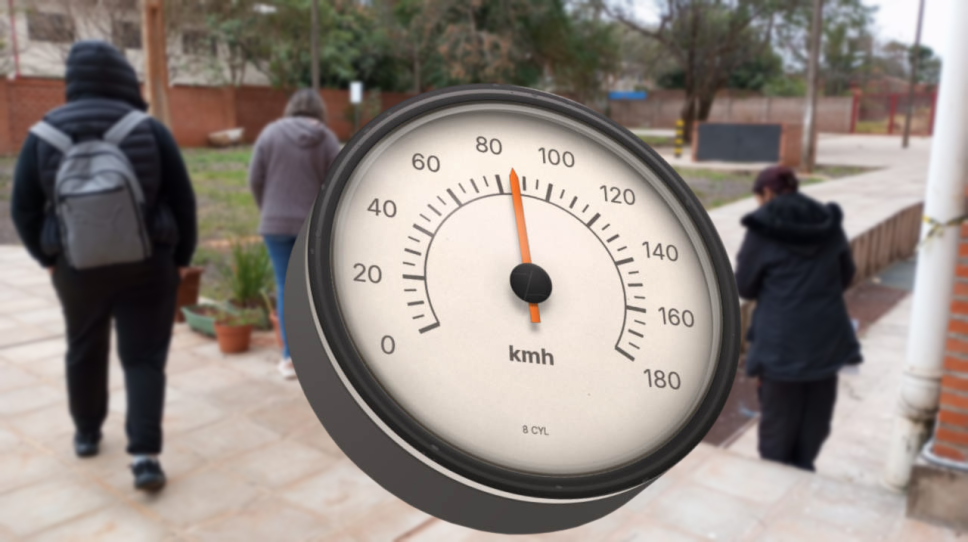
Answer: 85 km/h
